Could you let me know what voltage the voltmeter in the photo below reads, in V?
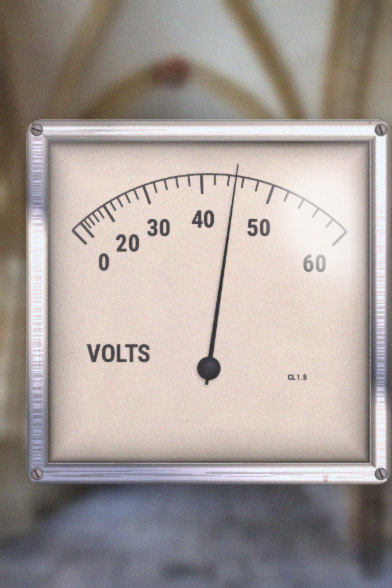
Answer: 45 V
